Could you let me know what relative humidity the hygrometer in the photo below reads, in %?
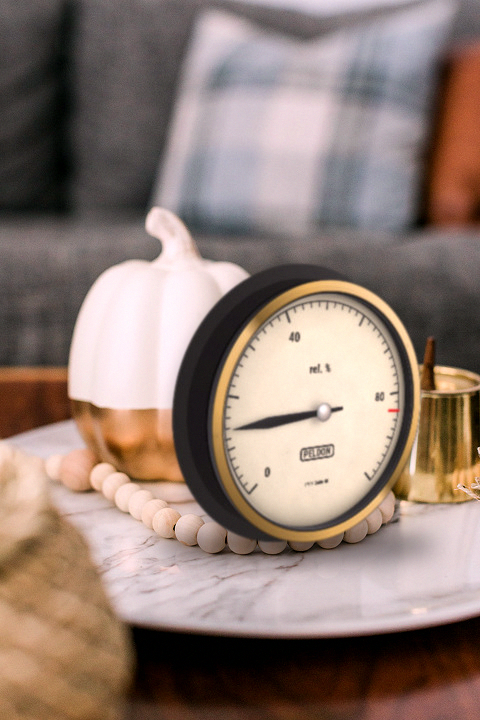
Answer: 14 %
